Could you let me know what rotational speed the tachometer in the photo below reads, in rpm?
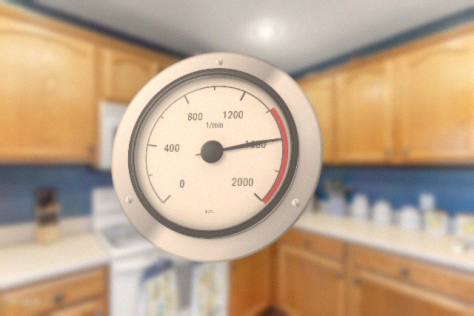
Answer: 1600 rpm
